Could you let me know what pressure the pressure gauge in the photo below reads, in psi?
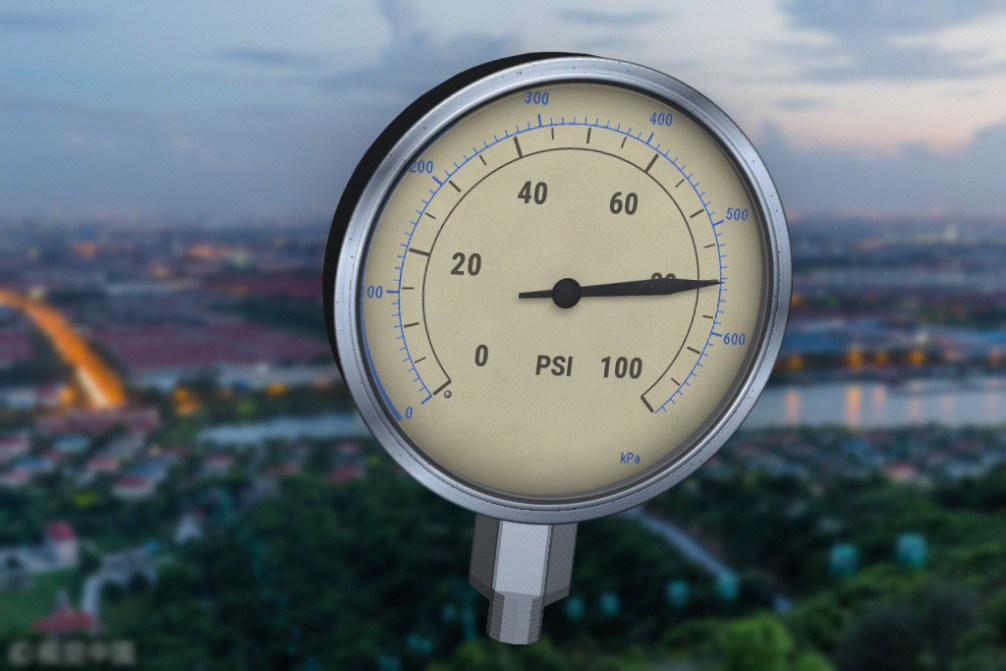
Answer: 80 psi
